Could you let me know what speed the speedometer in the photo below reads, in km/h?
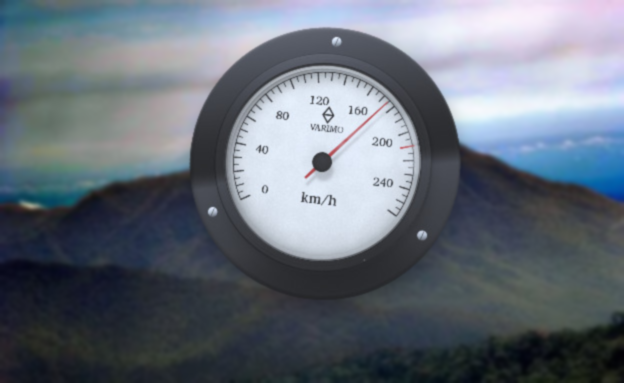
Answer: 175 km/h
